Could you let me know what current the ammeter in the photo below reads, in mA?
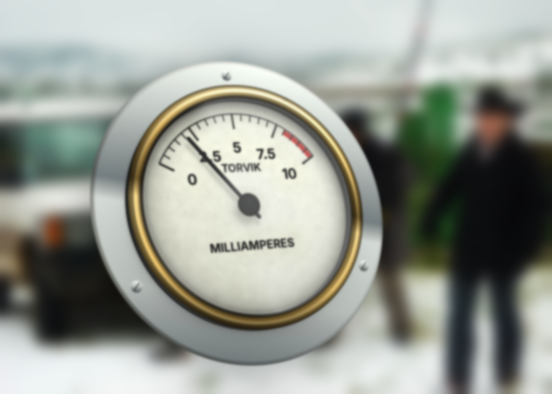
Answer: 2 mA
